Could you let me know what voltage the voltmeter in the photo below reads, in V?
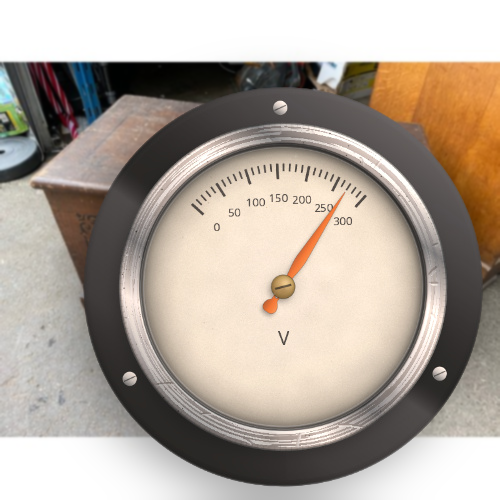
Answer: 270 V
